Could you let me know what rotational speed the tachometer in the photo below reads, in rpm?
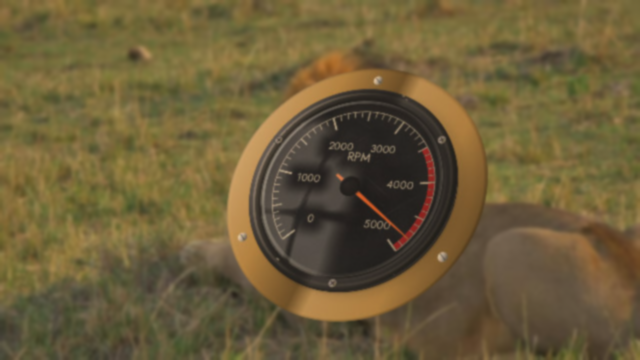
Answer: 4800 rpm
